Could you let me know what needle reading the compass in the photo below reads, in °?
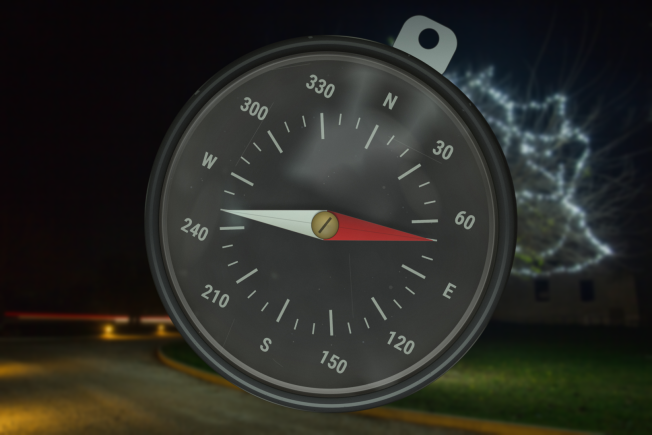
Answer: 70 °
